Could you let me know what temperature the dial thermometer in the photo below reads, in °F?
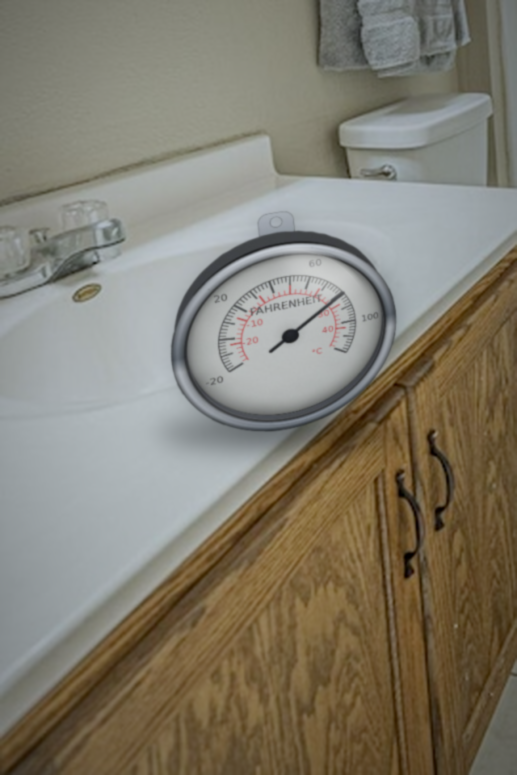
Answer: 80 °F
